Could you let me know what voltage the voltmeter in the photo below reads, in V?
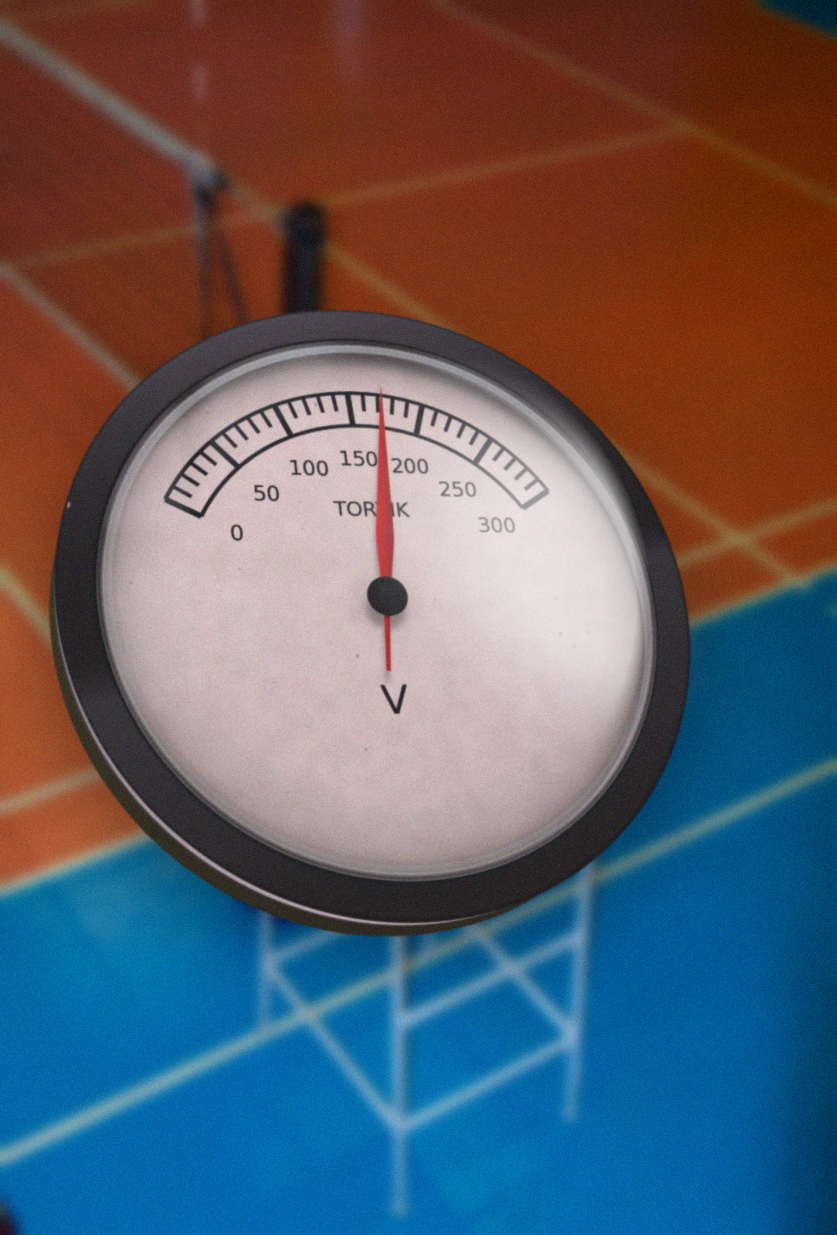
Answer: 170 V
